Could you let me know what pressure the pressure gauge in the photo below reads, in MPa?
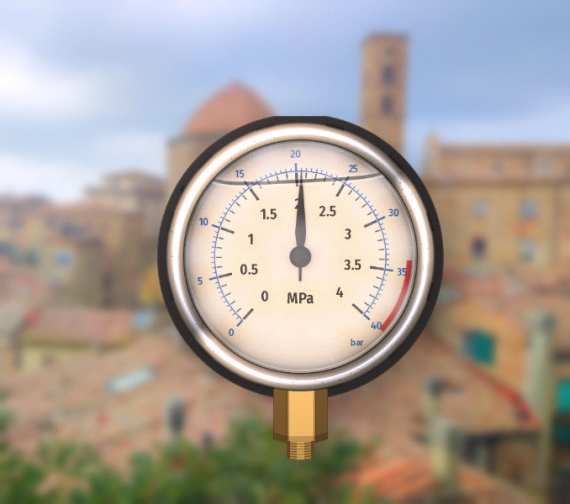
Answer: 2.05 MPa
